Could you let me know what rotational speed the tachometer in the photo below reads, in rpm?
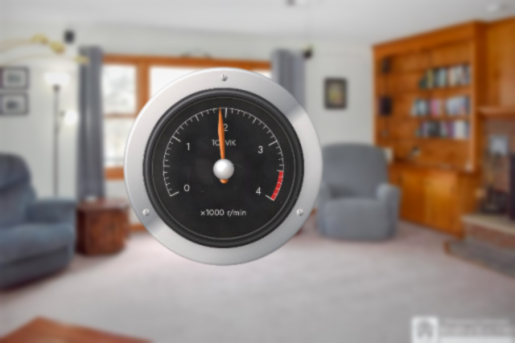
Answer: 1900 rpm
